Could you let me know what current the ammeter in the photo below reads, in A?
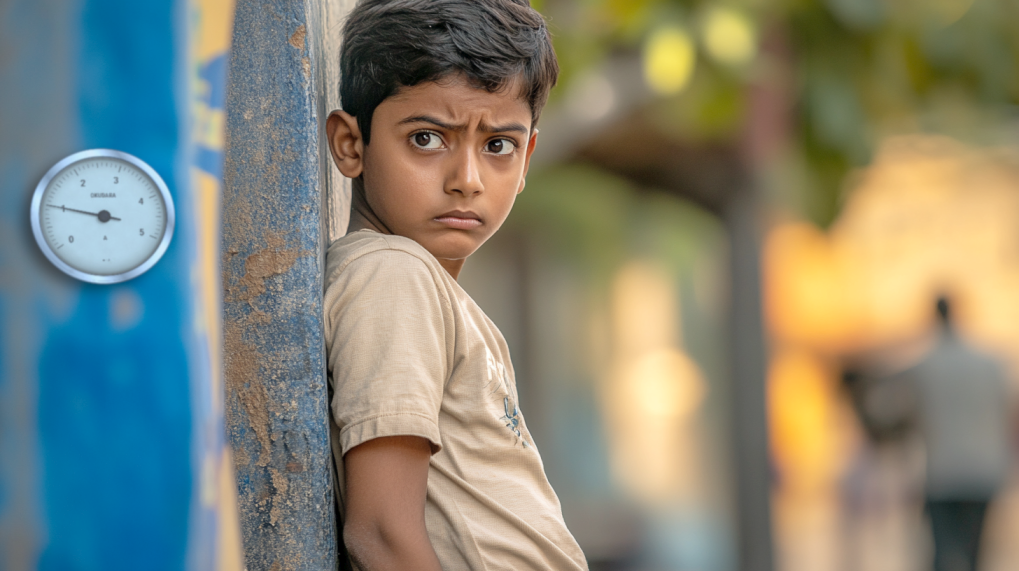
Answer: 1 A
